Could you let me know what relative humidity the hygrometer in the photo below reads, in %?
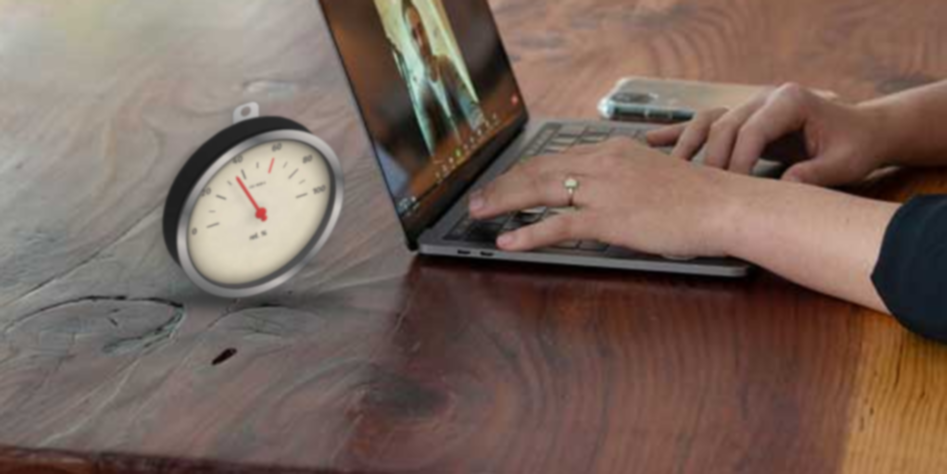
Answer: 35 %
